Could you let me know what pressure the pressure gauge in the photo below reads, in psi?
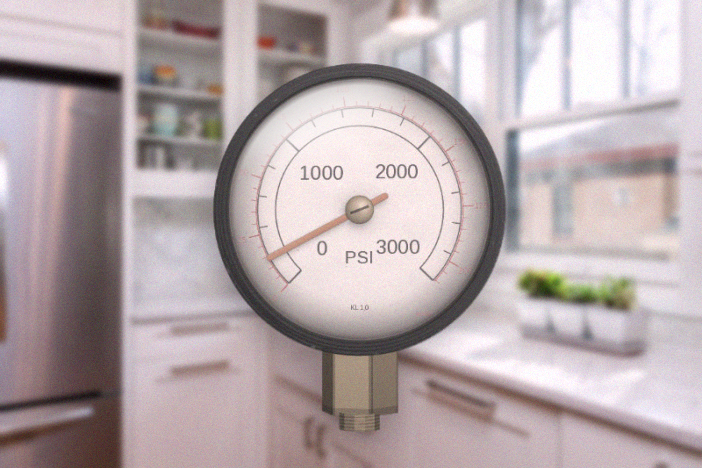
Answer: 200 psi
